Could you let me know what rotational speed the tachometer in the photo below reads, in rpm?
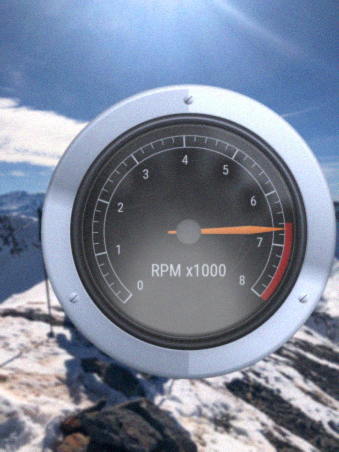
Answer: 6700 rpm
